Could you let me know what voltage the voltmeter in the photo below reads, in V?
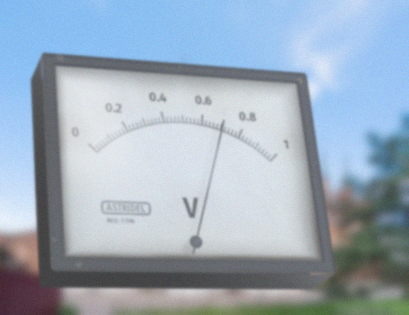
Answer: 0.7 V
